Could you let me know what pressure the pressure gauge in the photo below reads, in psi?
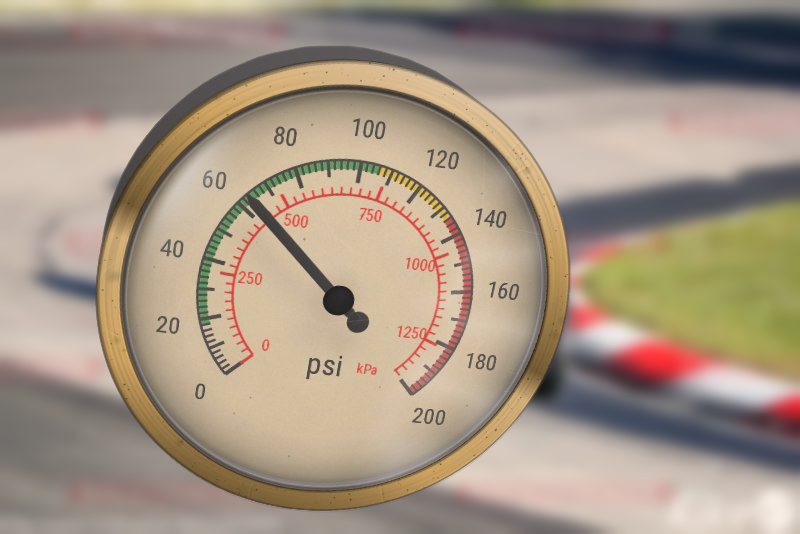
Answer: 64 psi
